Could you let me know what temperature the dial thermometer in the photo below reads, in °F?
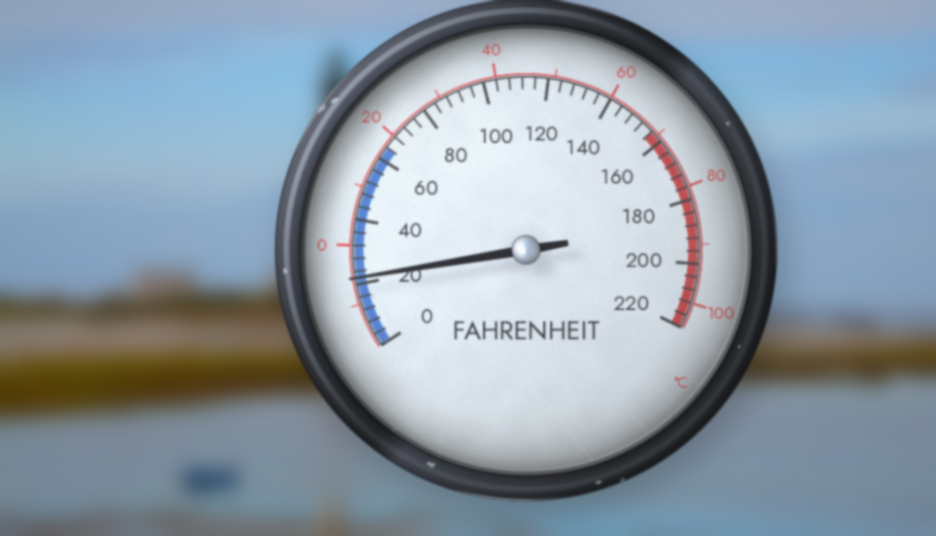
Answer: 22 °F
